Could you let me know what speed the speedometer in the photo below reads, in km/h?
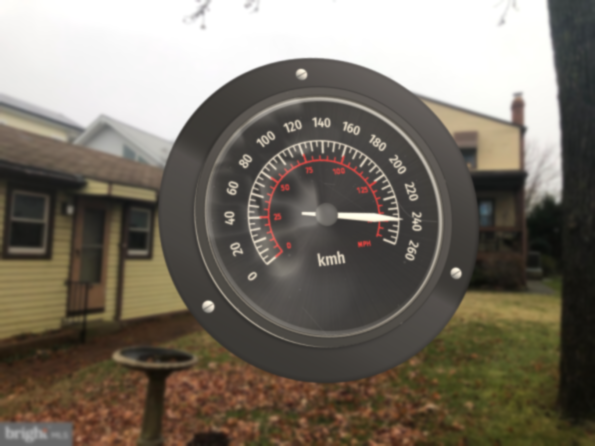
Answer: 240 km/h
